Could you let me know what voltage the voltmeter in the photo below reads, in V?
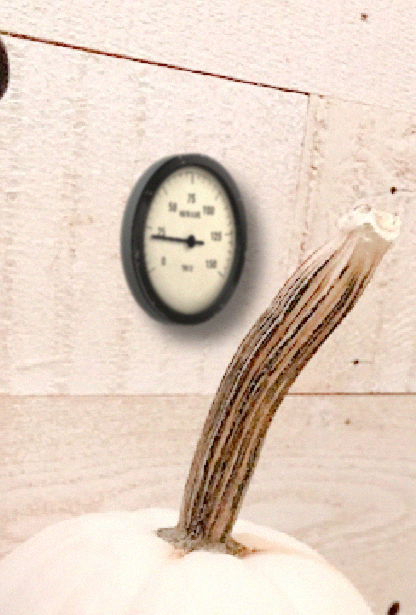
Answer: 20 V
